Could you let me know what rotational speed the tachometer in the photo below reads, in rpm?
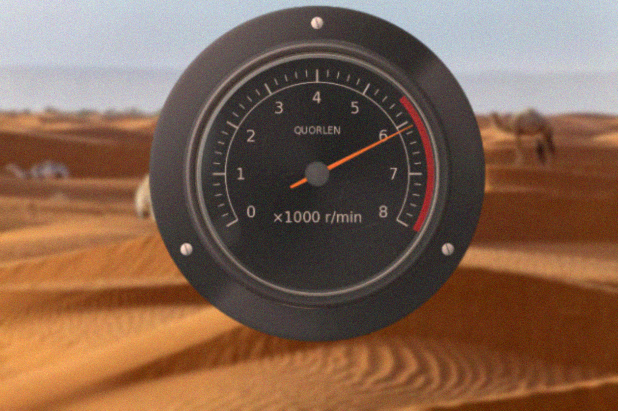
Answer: 6100 rpm
